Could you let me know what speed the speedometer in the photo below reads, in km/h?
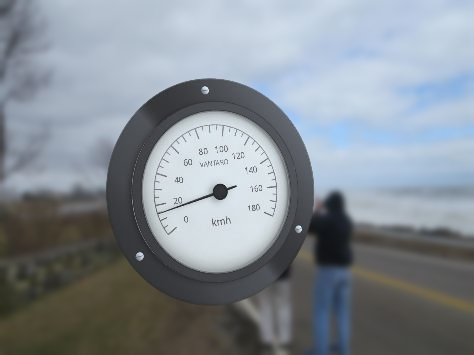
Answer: 15 km/h
